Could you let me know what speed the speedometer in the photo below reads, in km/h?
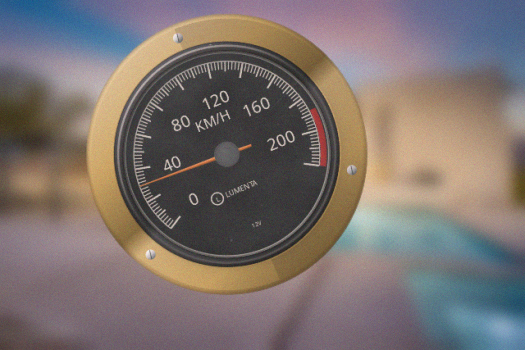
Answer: 30 km/h
